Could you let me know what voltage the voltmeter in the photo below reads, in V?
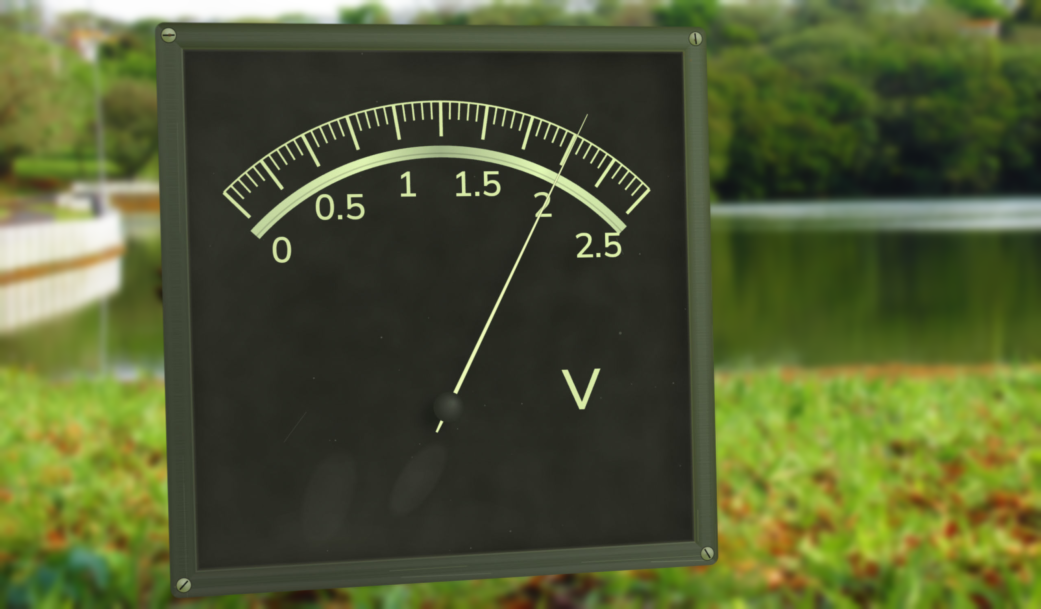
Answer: 2 V
